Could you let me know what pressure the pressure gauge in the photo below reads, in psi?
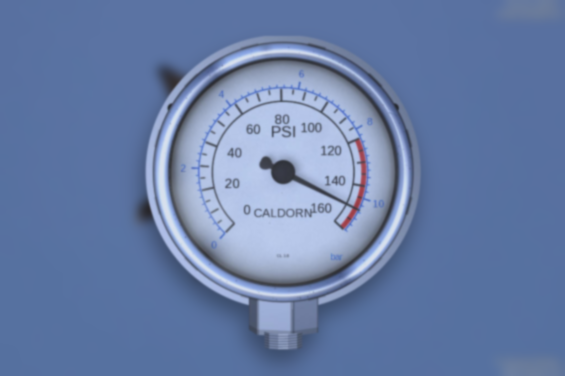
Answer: 150 psi
